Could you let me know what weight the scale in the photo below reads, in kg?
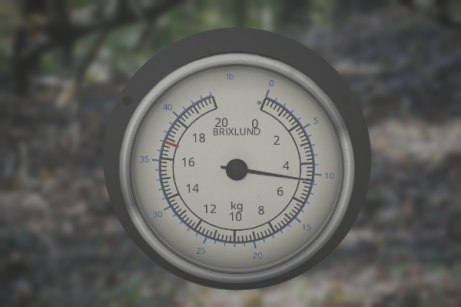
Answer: 4.8 kg
